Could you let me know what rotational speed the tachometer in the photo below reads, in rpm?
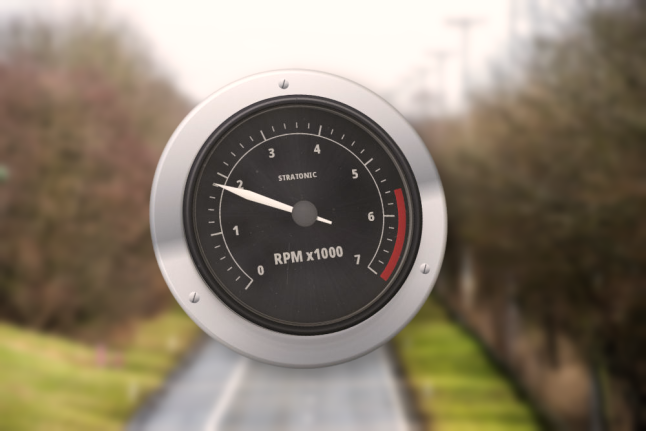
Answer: 1800 rpm
